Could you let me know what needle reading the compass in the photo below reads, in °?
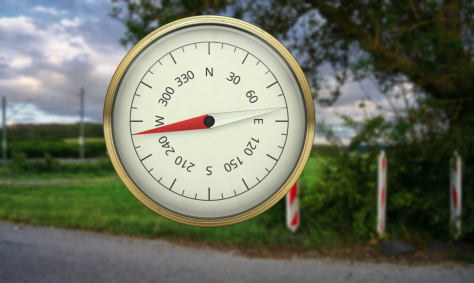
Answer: 260 °
